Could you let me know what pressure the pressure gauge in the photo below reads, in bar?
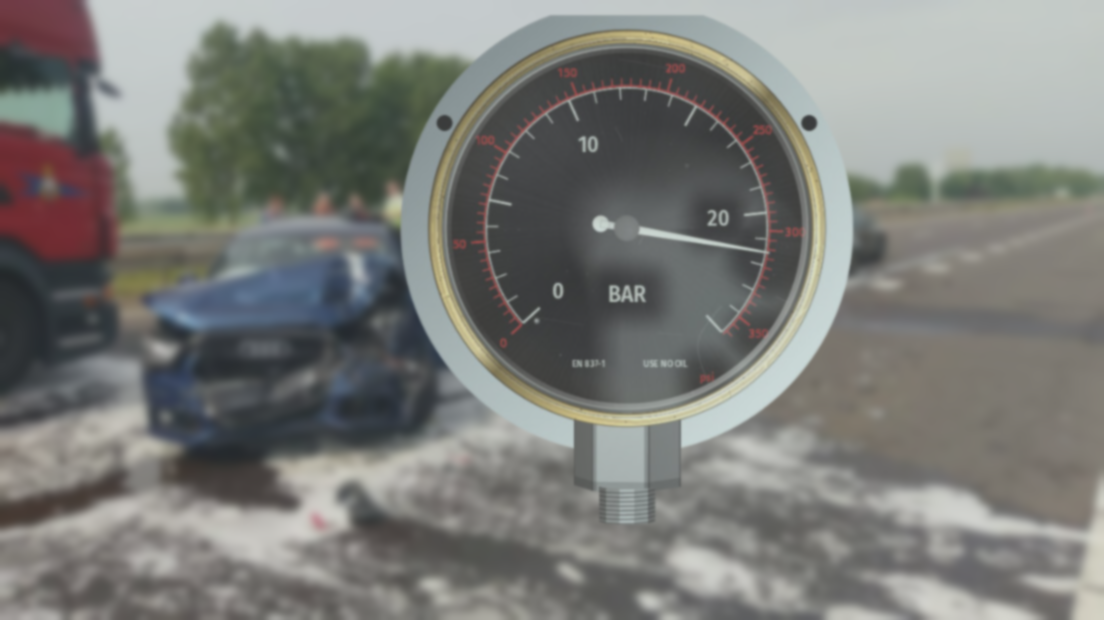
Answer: 21.5 bar
